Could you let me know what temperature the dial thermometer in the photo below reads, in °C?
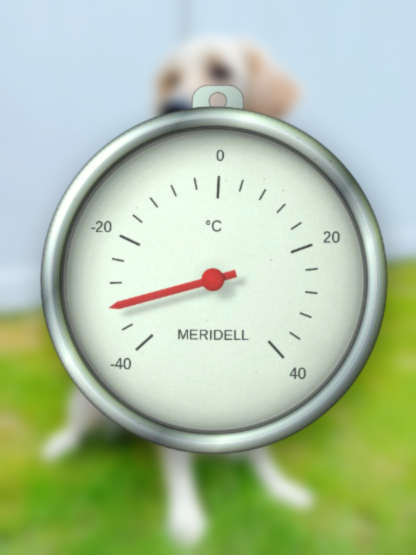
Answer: -32 °C
